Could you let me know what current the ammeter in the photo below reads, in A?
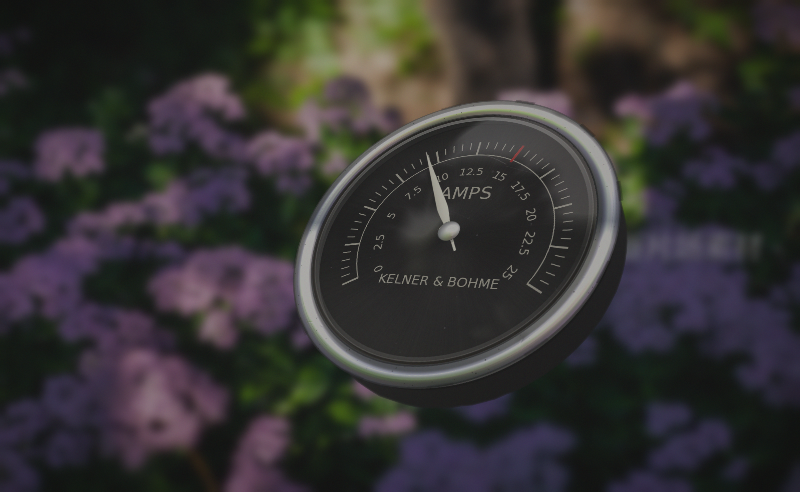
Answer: 9.5 A
